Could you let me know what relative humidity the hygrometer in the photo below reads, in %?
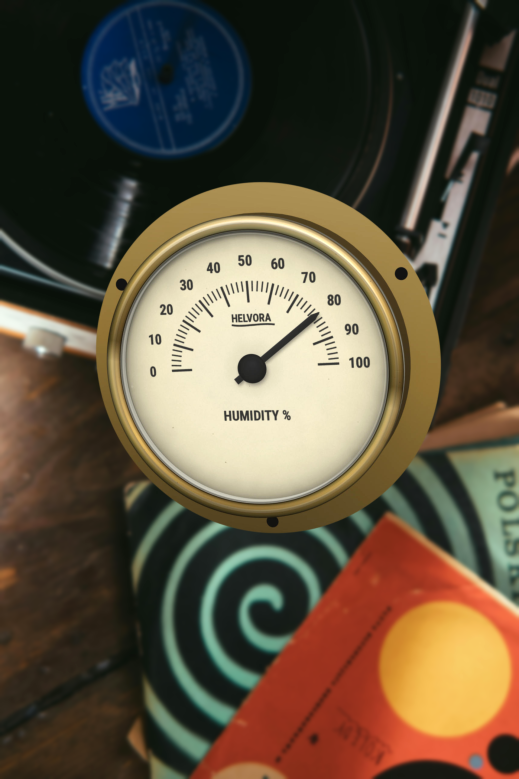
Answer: 80 %
